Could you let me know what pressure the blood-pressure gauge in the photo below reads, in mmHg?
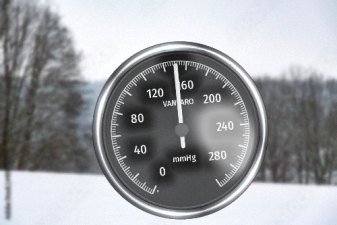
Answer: 150 mmHg
